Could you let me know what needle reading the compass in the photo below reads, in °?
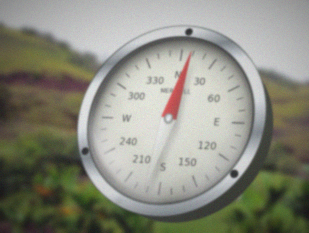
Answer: 10 °
